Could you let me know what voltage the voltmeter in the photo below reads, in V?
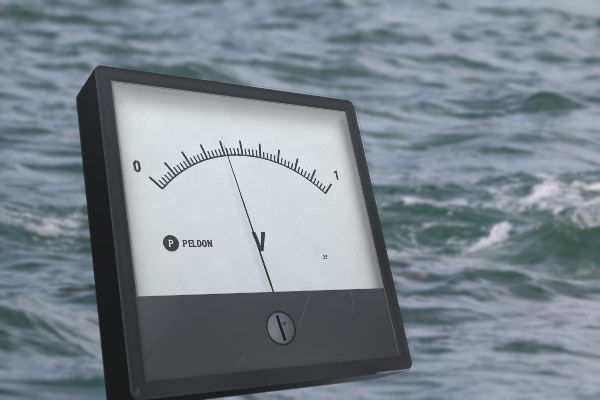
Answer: 0.4 V
